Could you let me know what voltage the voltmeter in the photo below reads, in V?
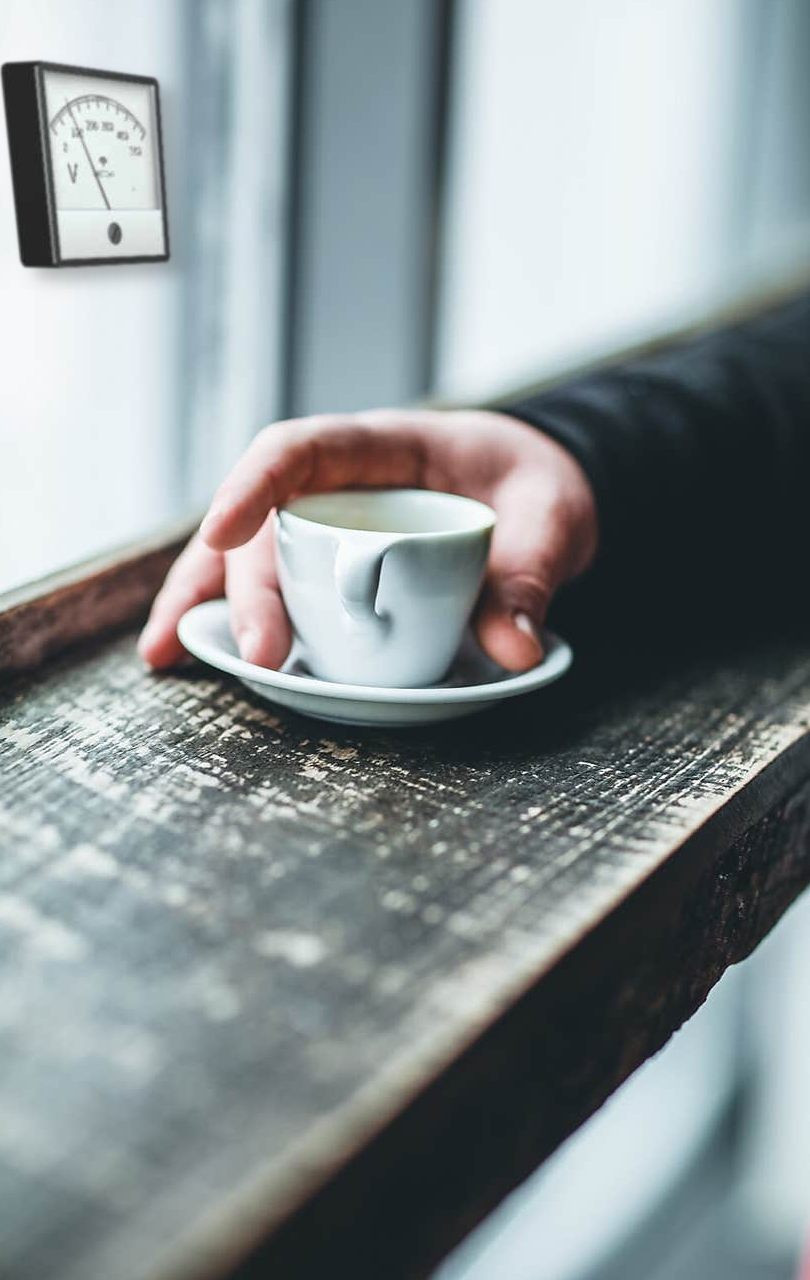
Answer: 100 V
